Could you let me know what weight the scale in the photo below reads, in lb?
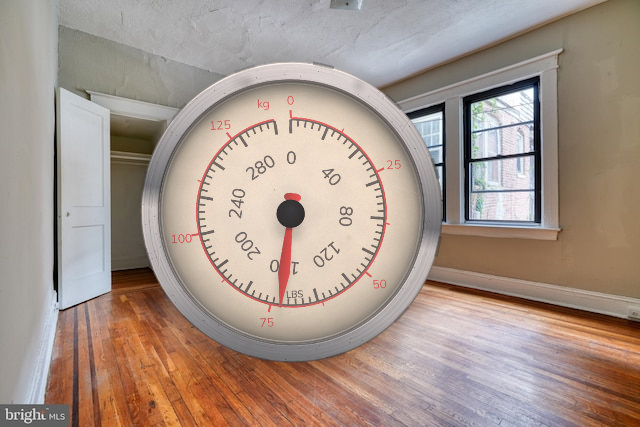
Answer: 160 lb
